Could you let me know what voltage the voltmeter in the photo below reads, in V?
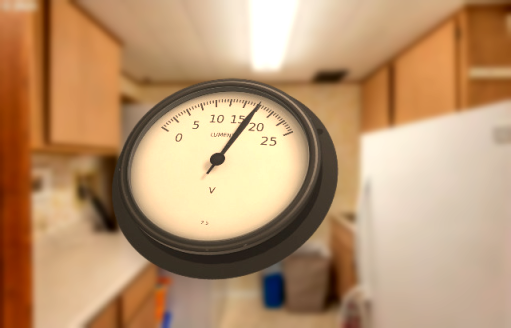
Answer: 17.5 V
